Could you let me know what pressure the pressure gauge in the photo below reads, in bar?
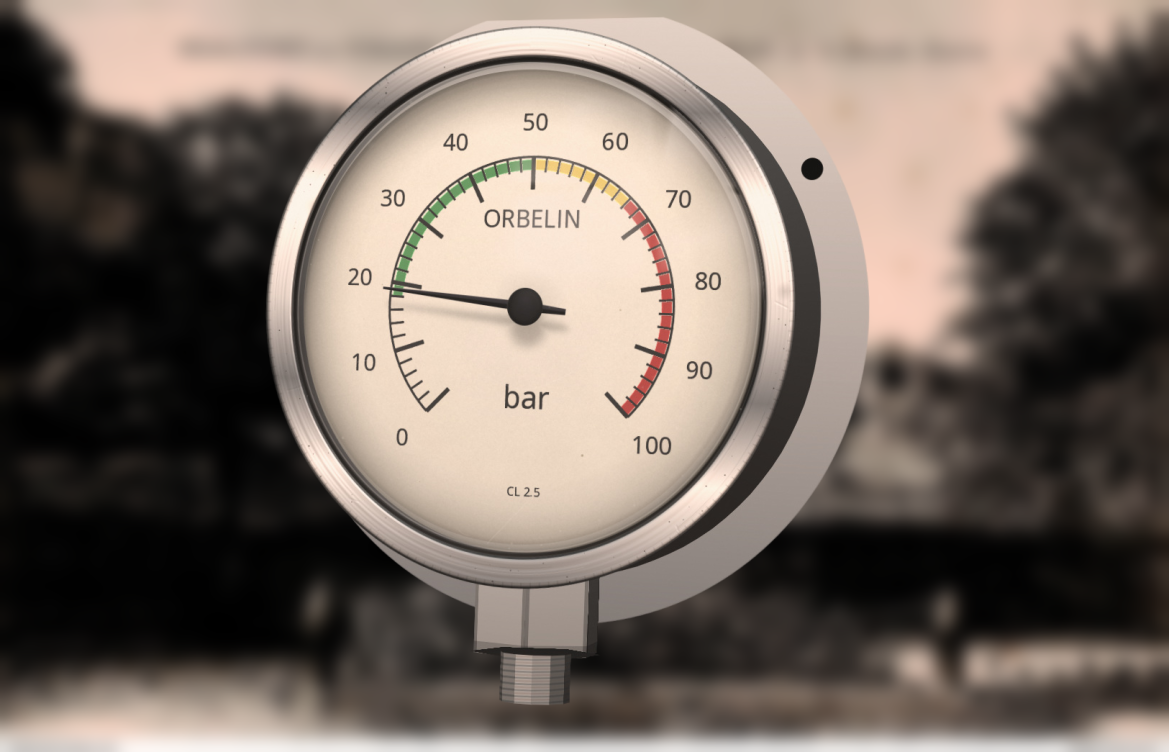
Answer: 19 bar
